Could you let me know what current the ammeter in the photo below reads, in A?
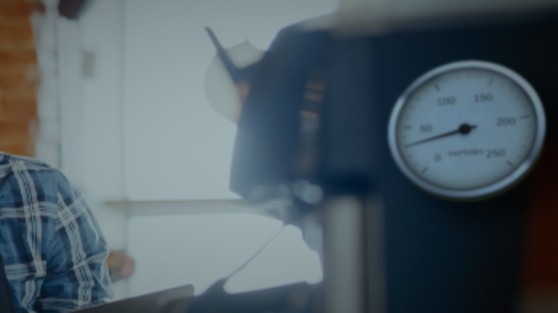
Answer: 30 A
